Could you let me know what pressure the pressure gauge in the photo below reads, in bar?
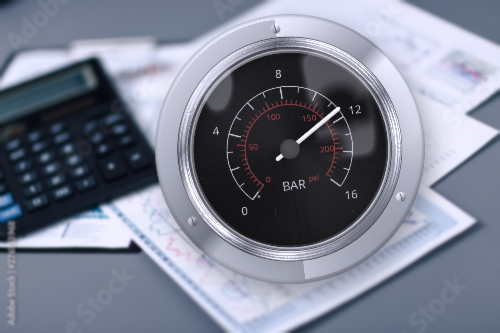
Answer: 11.5 bar
